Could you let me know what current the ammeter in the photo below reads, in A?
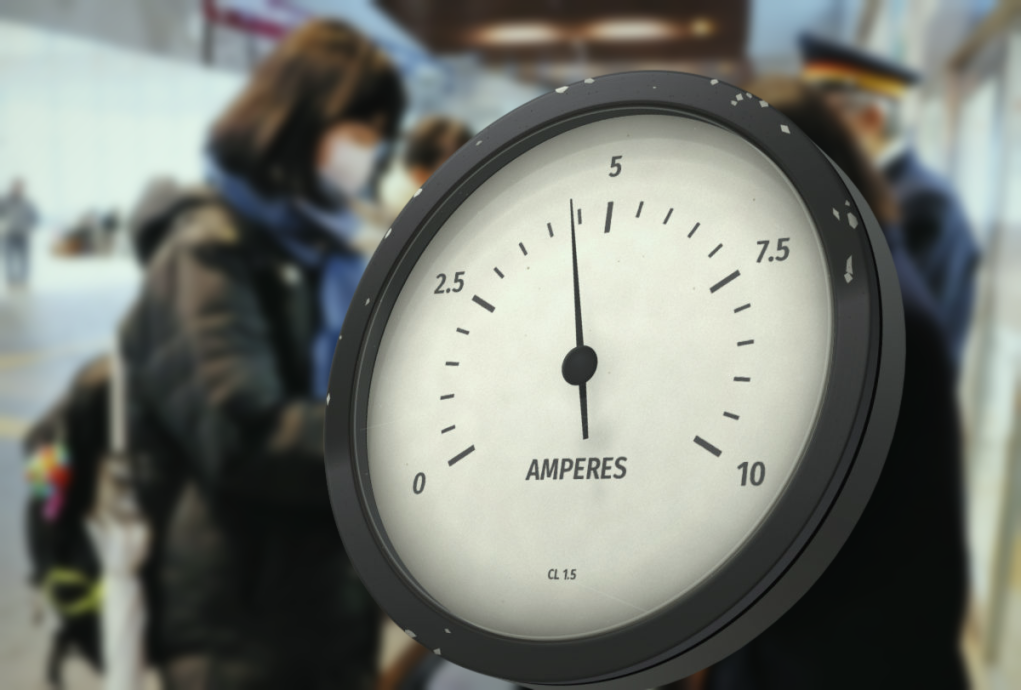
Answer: 4.5 A
